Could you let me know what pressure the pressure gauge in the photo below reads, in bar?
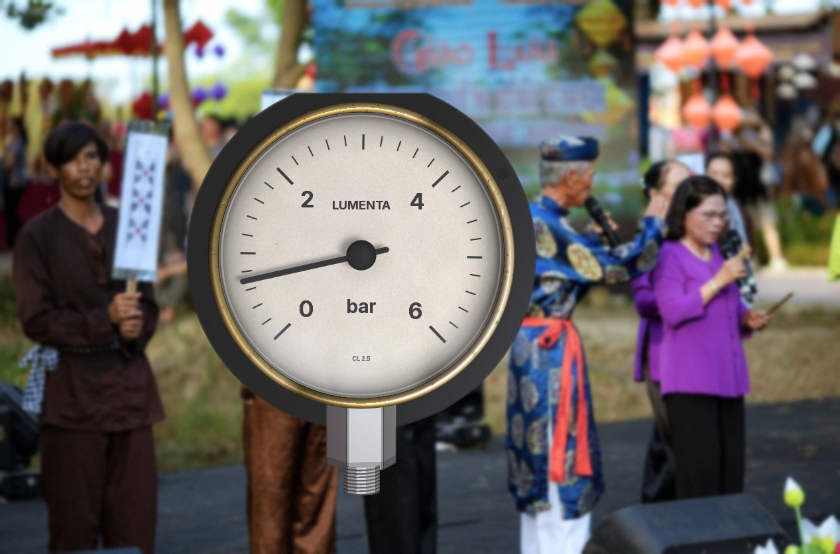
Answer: 0.7 bar
